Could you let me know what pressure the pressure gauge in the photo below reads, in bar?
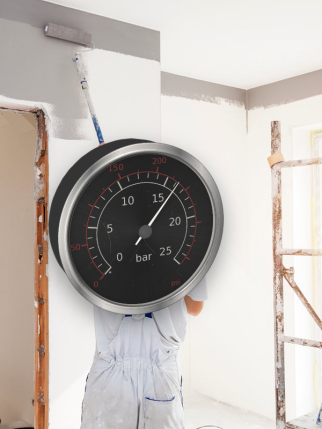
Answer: 16 bar
